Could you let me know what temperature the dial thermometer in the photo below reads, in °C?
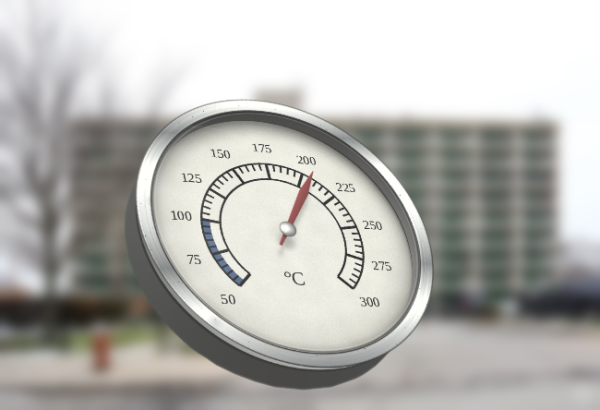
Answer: 205 °C
